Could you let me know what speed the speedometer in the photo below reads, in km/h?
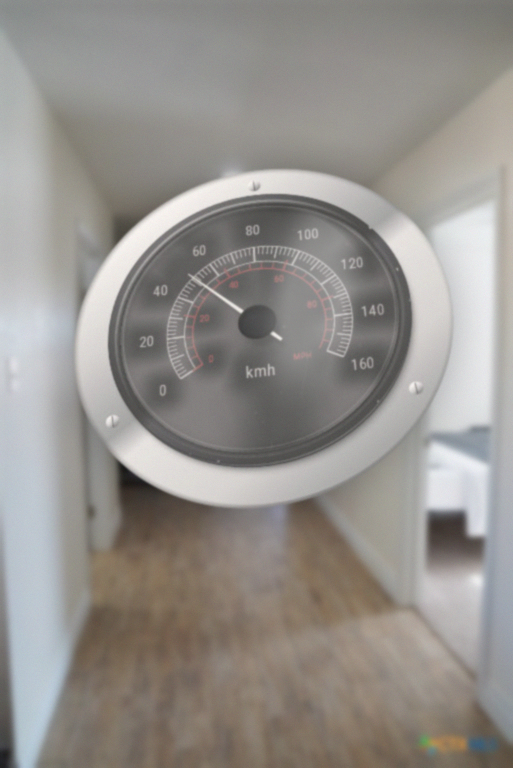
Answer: 50 km/h
